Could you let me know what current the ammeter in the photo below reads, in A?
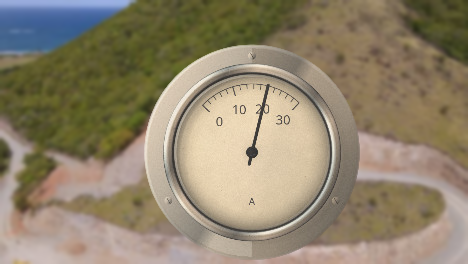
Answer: 20 A
